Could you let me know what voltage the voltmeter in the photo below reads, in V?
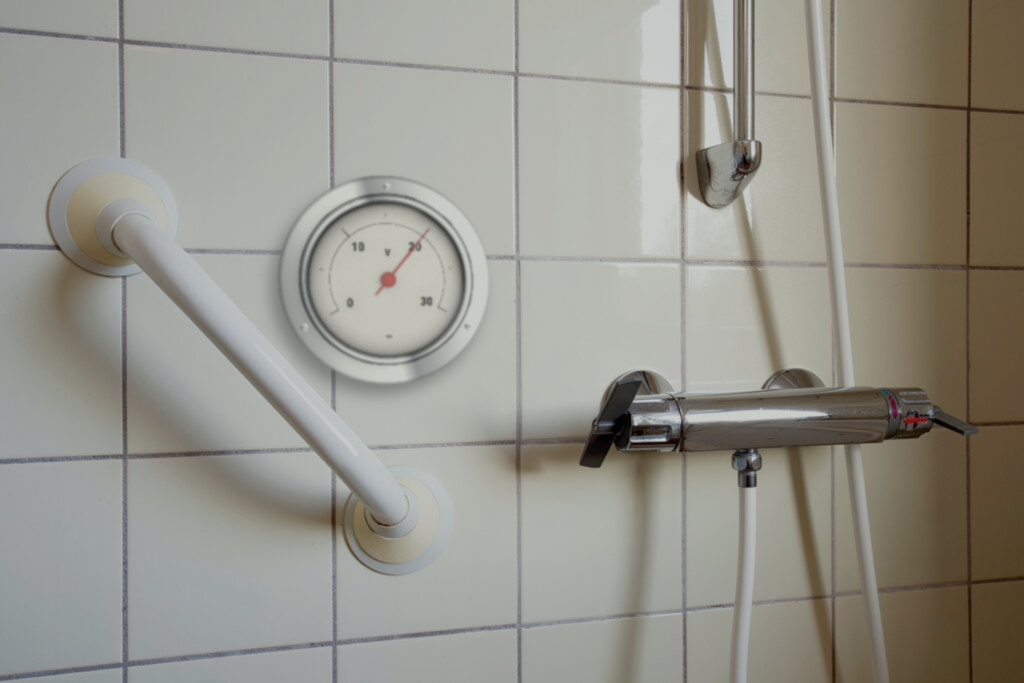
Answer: 20 V
